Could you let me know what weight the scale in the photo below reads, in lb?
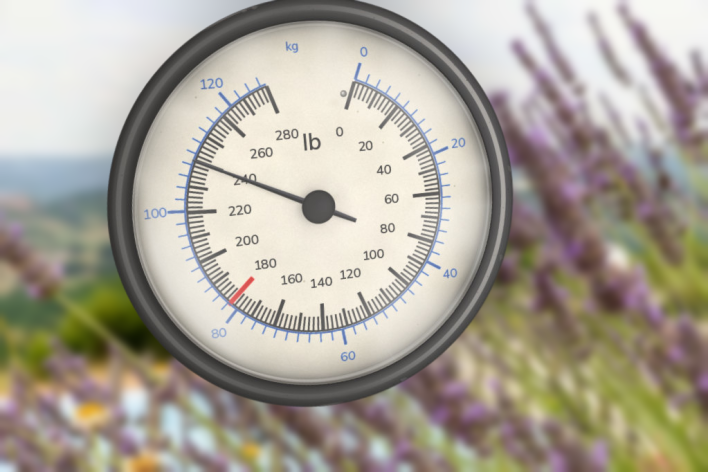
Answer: 240 lb
